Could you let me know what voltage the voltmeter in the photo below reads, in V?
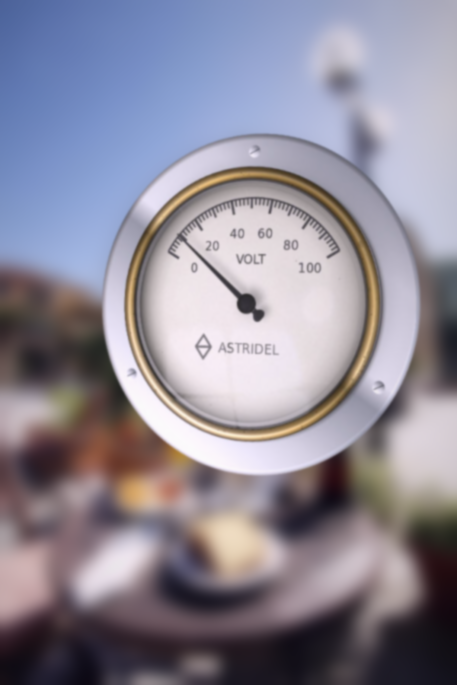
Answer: 10 V
